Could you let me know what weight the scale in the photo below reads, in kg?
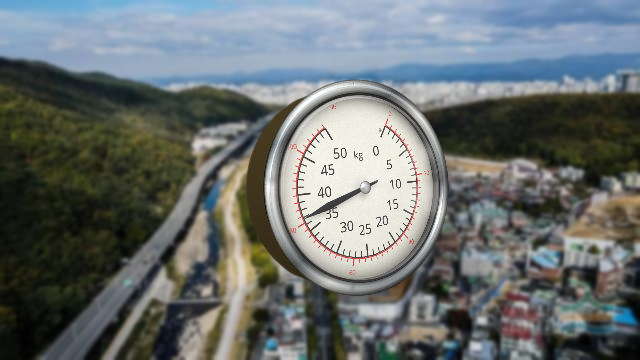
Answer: 37 kg
